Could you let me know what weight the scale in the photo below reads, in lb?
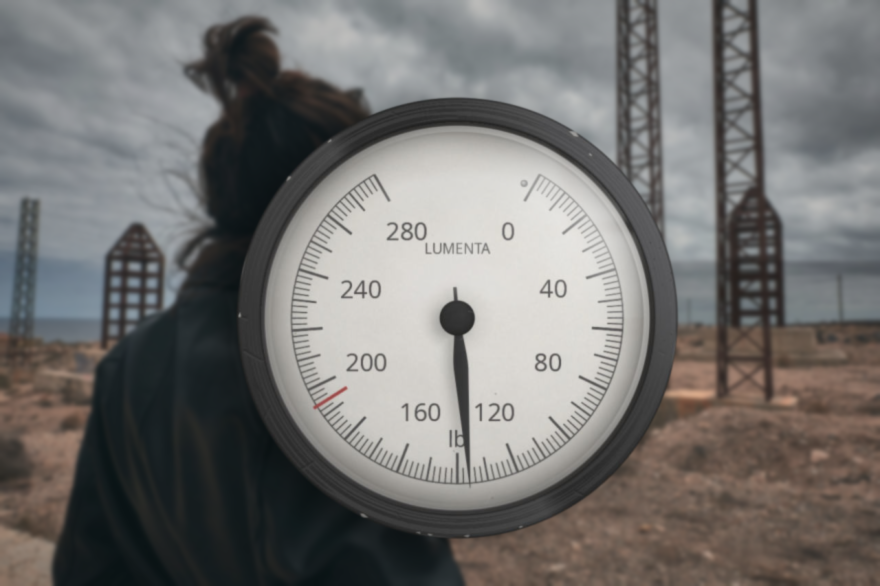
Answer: 136 lb
